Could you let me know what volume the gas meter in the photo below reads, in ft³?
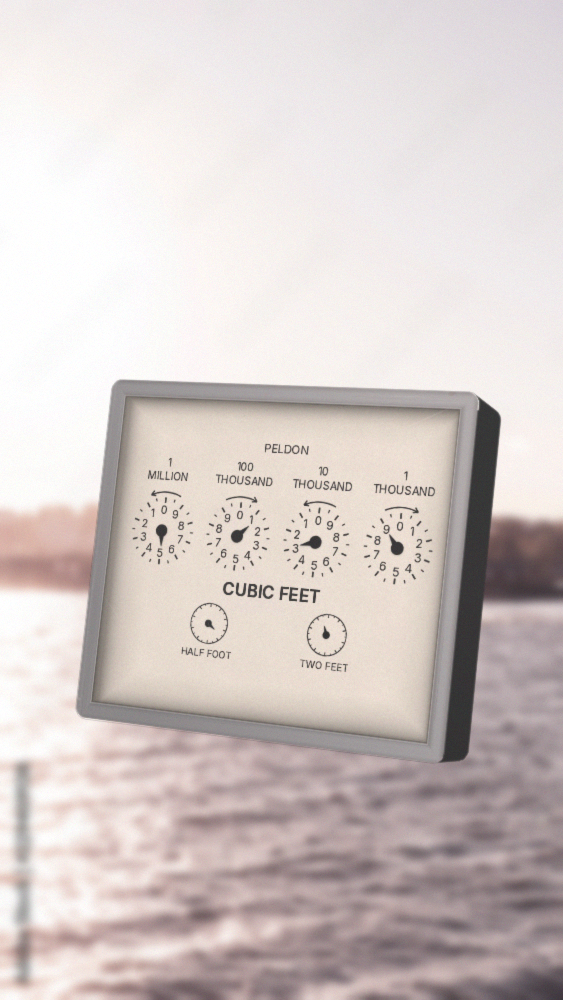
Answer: 512900 ft³
